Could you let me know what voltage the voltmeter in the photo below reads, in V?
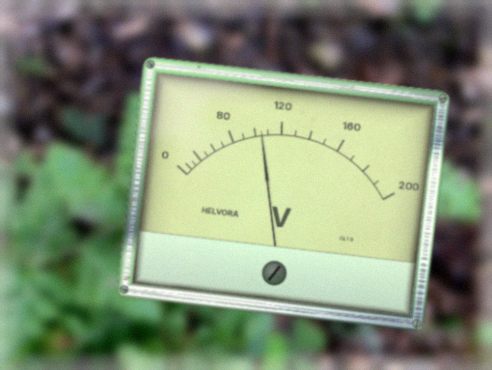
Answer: 105 V
